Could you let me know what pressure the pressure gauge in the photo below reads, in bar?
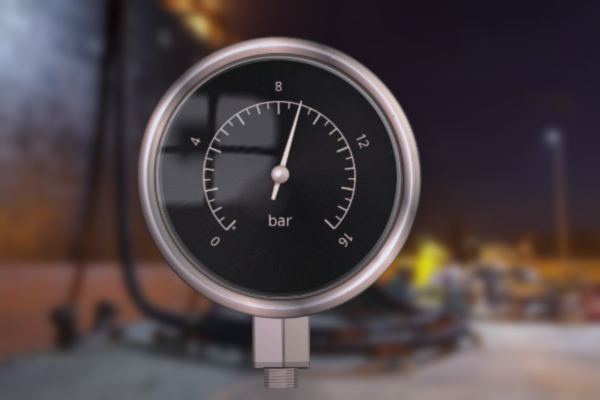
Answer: 9 bar
